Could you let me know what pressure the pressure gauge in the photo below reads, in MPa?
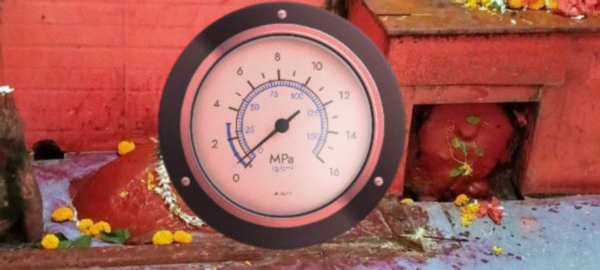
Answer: 0.5 MPa
